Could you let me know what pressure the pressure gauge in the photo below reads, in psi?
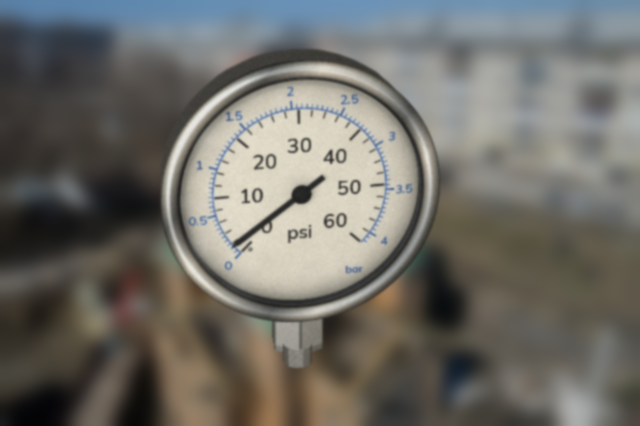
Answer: 2 psi
